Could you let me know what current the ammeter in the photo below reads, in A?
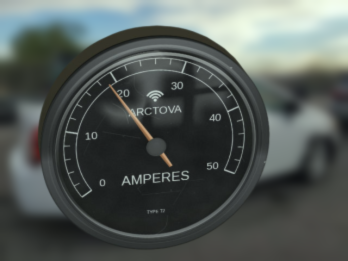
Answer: 19 A
